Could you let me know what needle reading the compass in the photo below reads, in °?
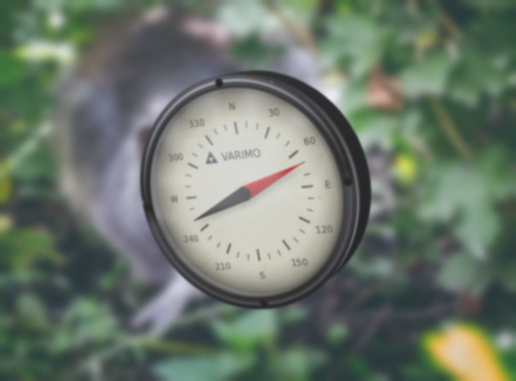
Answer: 70 °
